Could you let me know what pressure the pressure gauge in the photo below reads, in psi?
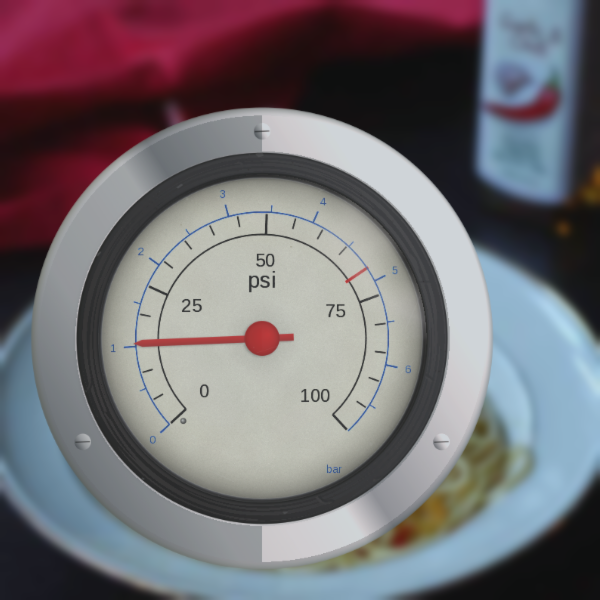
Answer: 15 psi
